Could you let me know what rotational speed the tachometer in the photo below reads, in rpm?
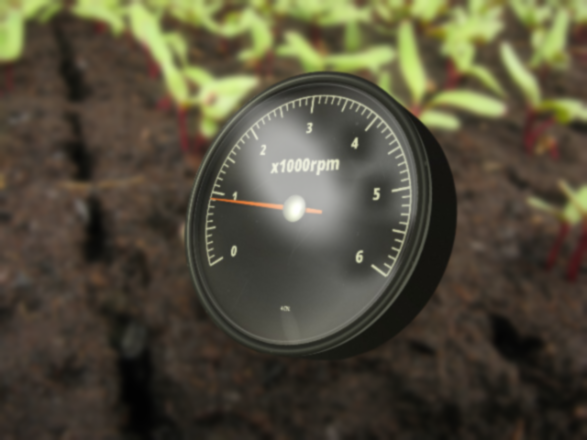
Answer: 900 rpm
